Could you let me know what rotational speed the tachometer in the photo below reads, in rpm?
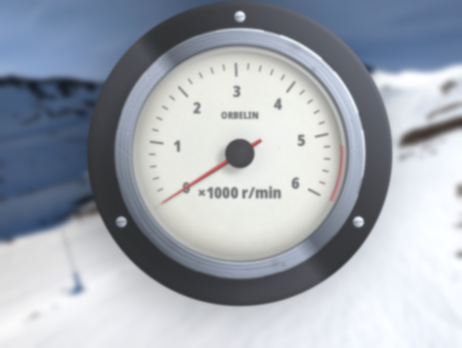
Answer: 0 rpm
